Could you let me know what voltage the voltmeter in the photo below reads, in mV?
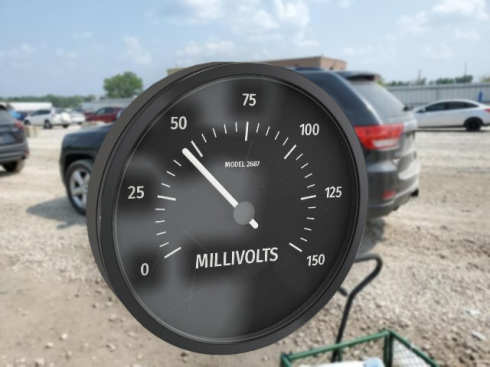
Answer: 45 mV
